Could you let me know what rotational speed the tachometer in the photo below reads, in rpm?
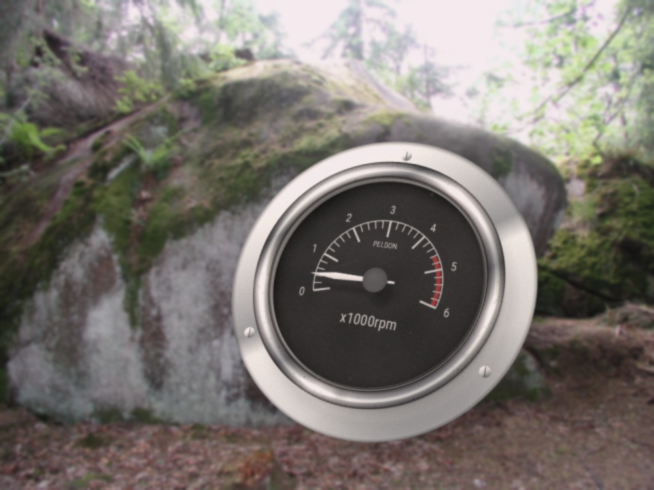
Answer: 400 rpm
